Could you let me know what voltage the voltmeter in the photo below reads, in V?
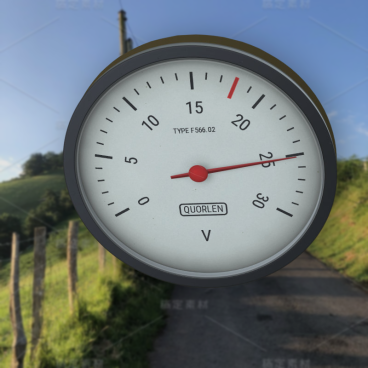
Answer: 25 V
